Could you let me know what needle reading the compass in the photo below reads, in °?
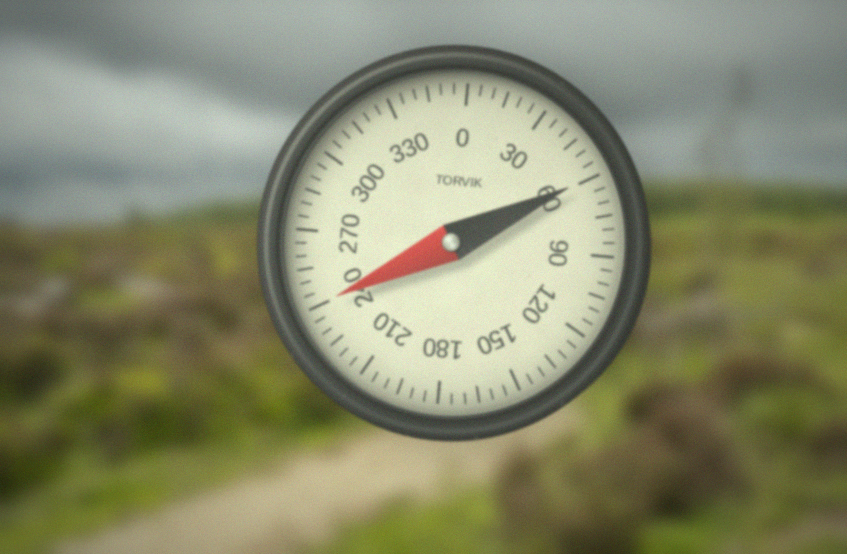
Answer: 240 °
